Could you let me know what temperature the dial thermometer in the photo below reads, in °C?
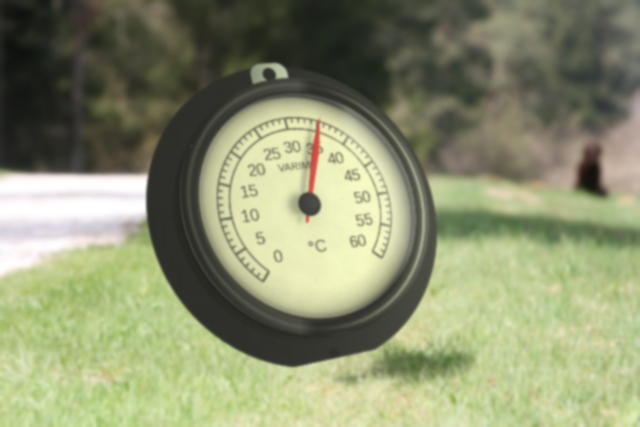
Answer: 35 °C
